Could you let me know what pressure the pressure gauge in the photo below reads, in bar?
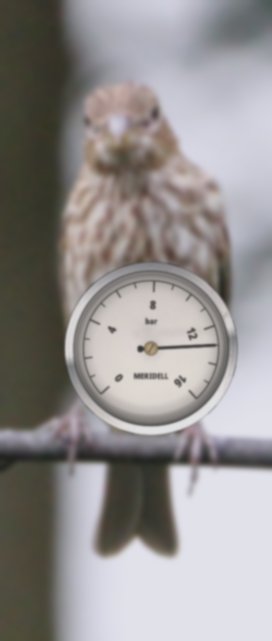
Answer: 13 bar
